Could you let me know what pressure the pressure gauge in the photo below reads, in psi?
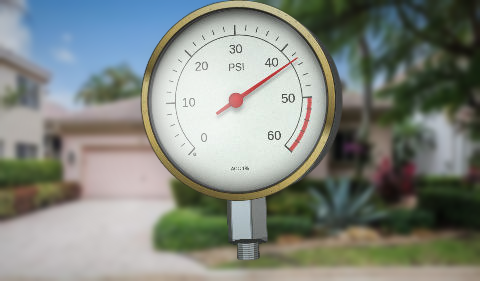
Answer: 43 psi
